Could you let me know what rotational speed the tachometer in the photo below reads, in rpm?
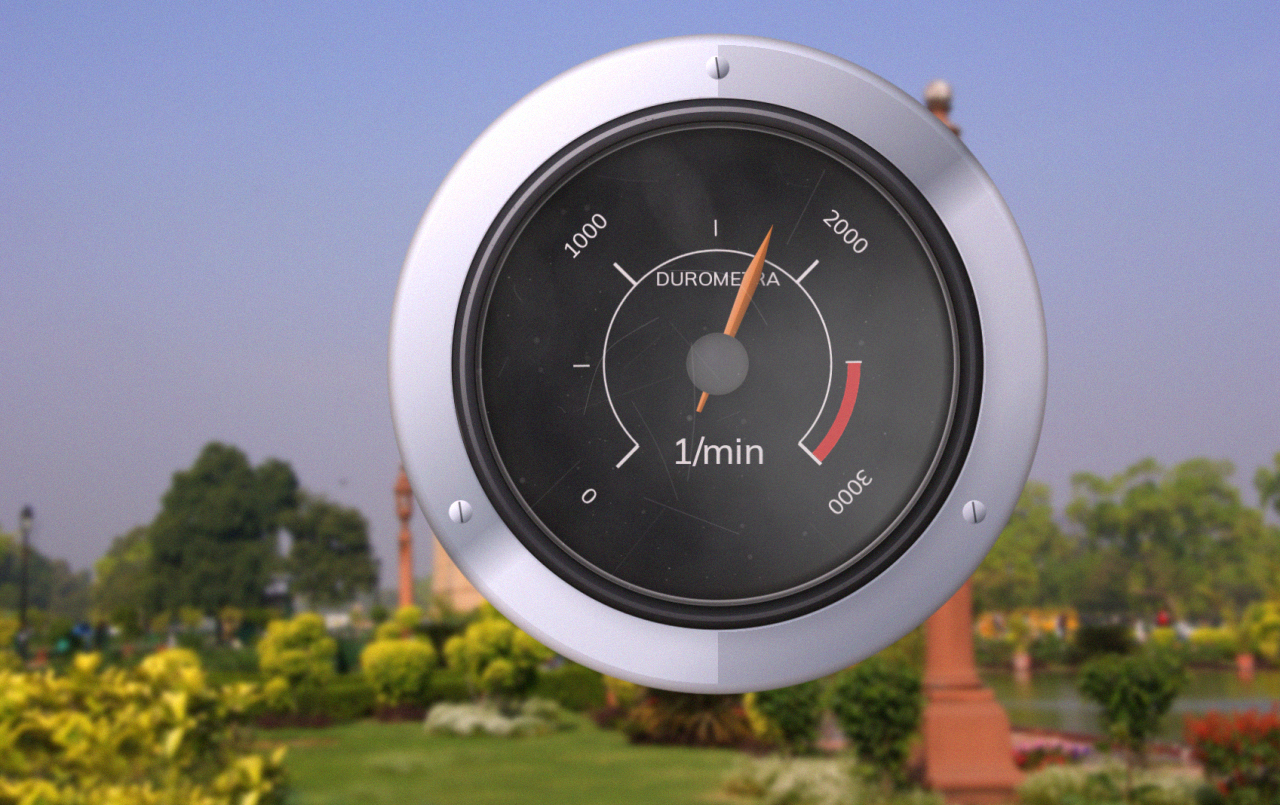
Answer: 1750 rpm
